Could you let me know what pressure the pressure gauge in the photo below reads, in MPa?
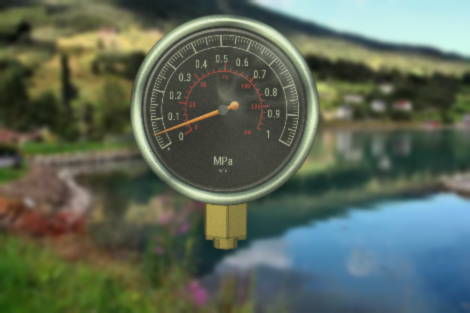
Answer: 0.05 MPa
